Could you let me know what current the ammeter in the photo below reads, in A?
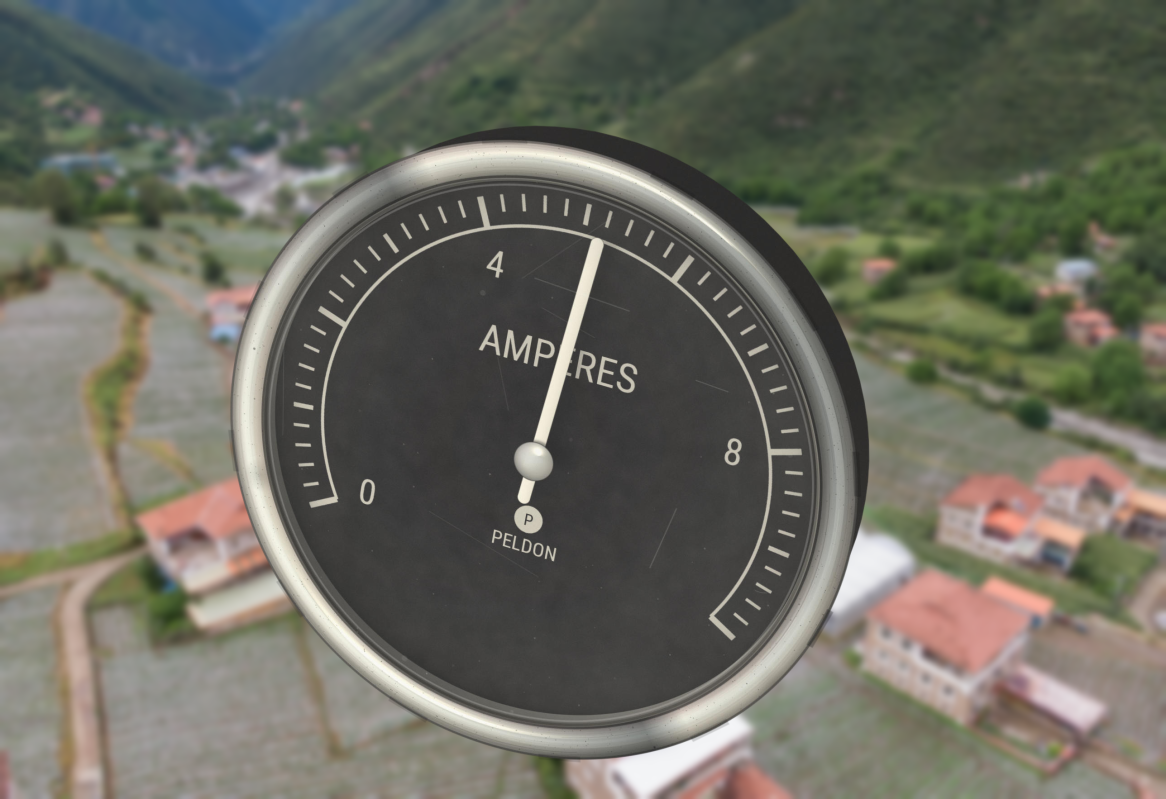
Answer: 5.2 A
